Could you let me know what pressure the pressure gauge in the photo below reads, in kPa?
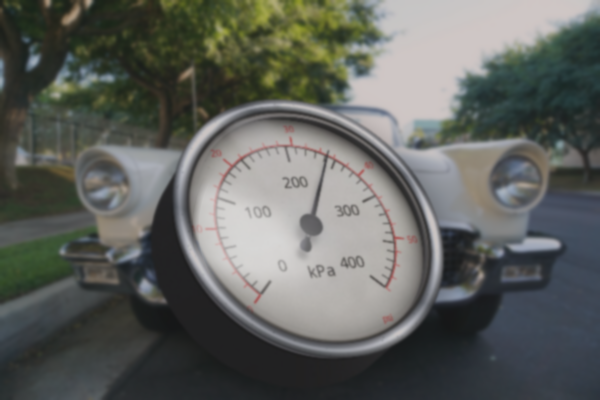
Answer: 240 kPa
